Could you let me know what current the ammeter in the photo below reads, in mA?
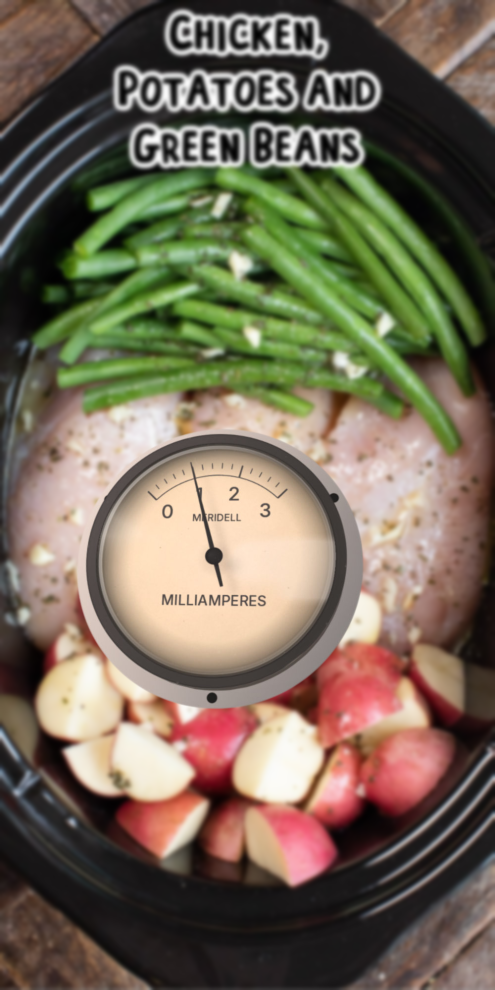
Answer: 1 mA
